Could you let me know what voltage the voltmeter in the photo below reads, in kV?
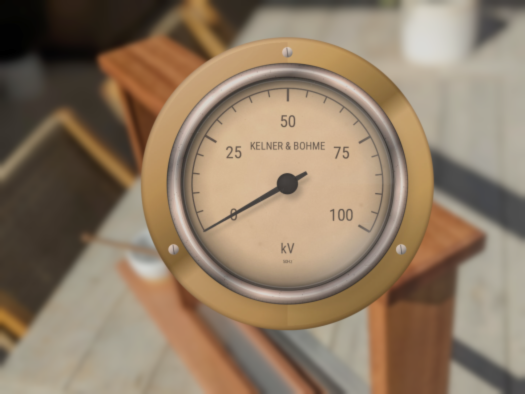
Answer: 0 kV
